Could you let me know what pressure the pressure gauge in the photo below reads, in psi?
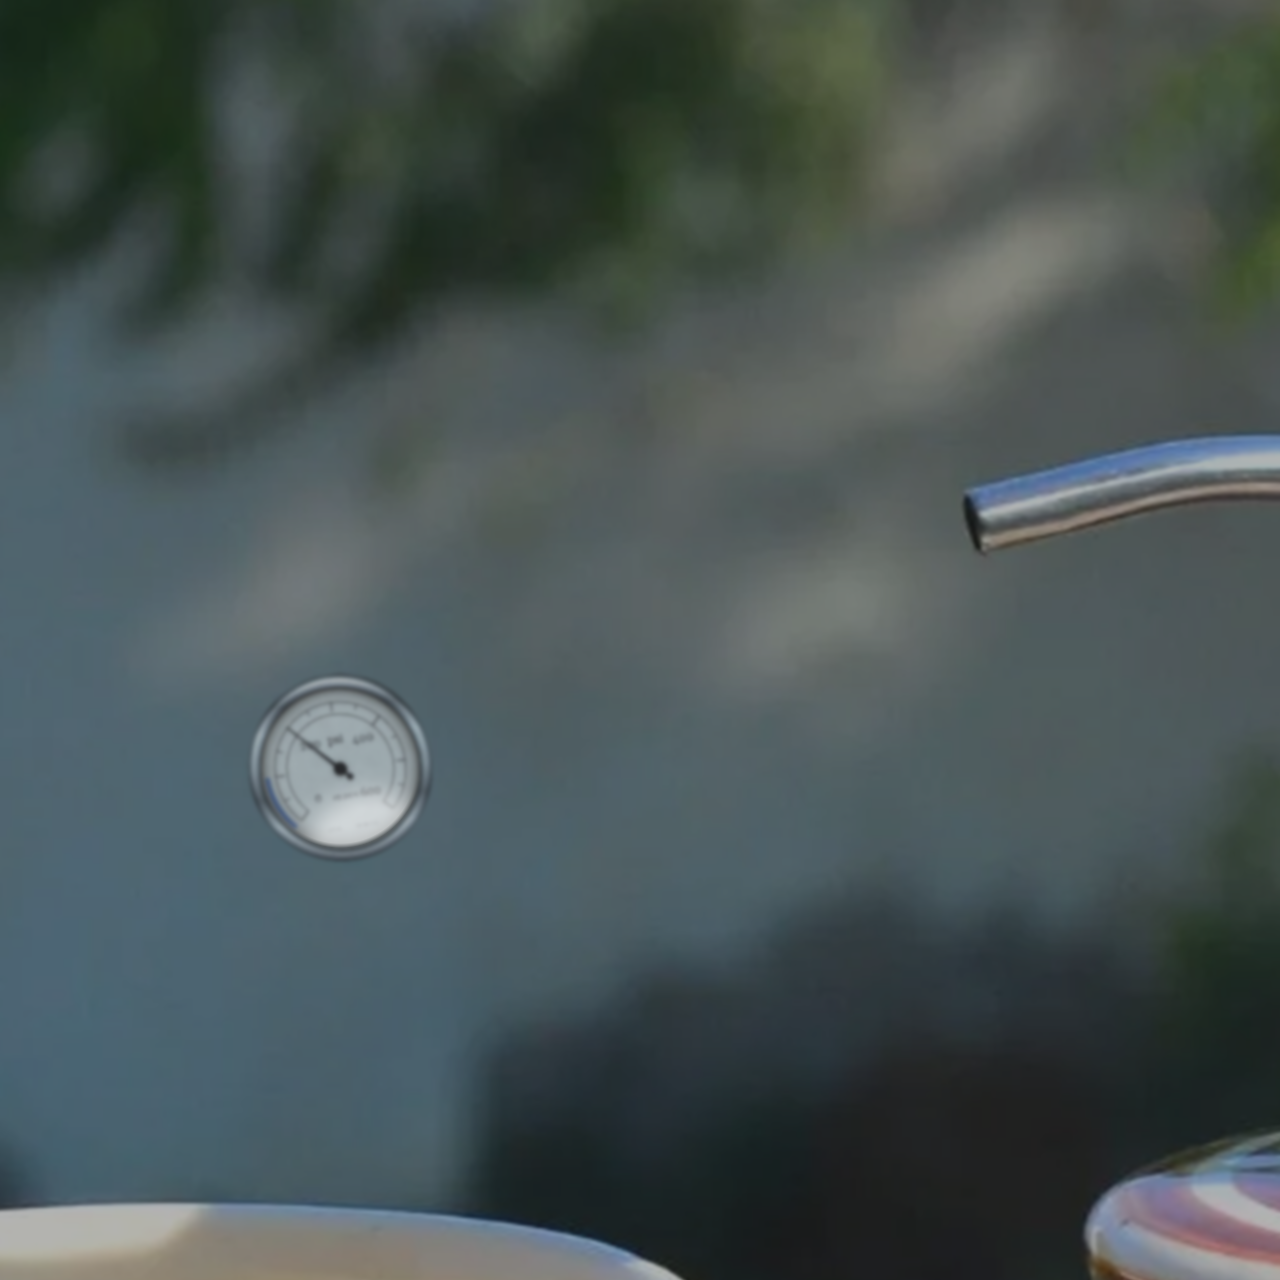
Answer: 200 psi
